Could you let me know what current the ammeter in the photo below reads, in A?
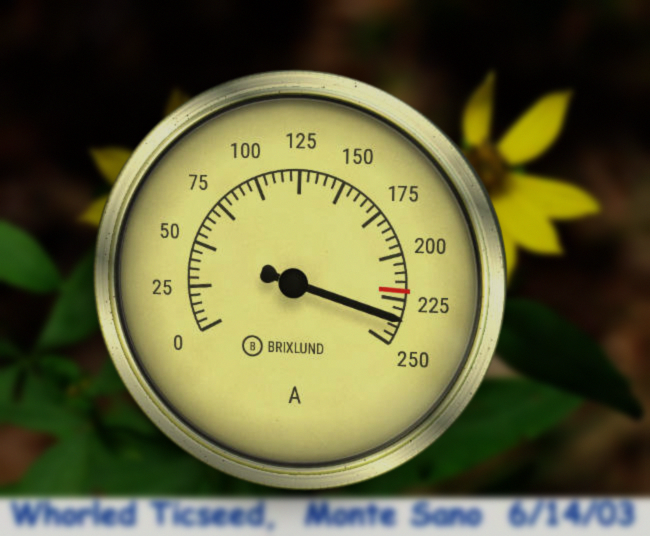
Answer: 235 A
